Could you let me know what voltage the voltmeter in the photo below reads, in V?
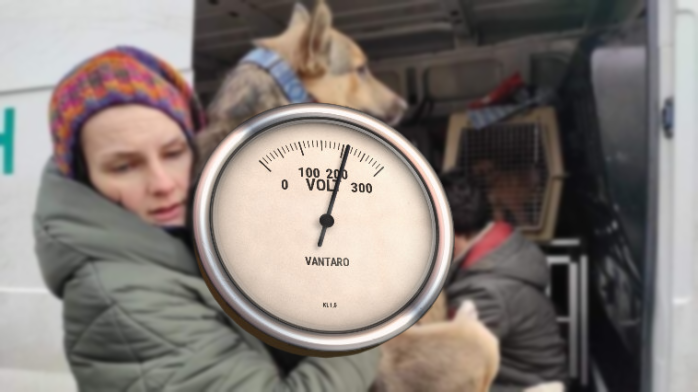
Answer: 210 V
